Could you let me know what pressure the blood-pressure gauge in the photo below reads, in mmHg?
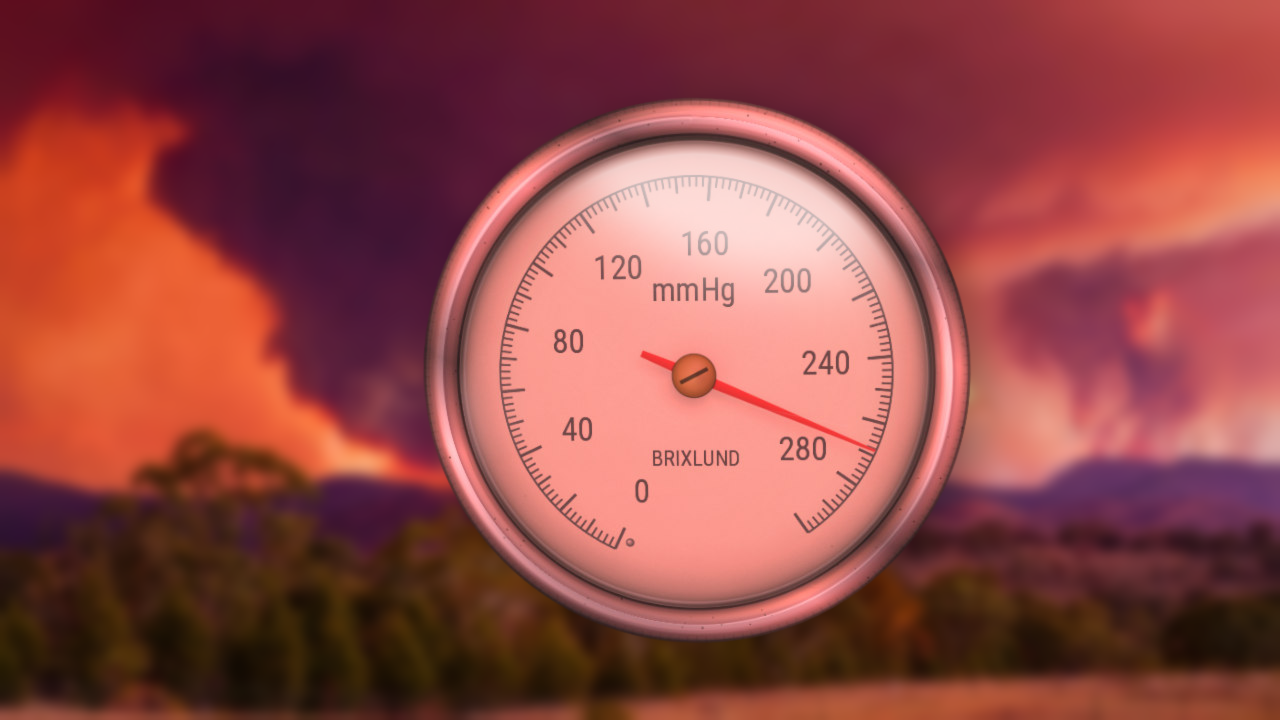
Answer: 268 mmHg
